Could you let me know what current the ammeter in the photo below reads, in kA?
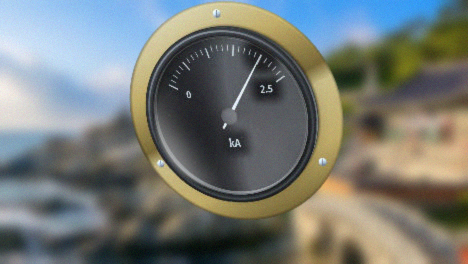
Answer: 2 kA
